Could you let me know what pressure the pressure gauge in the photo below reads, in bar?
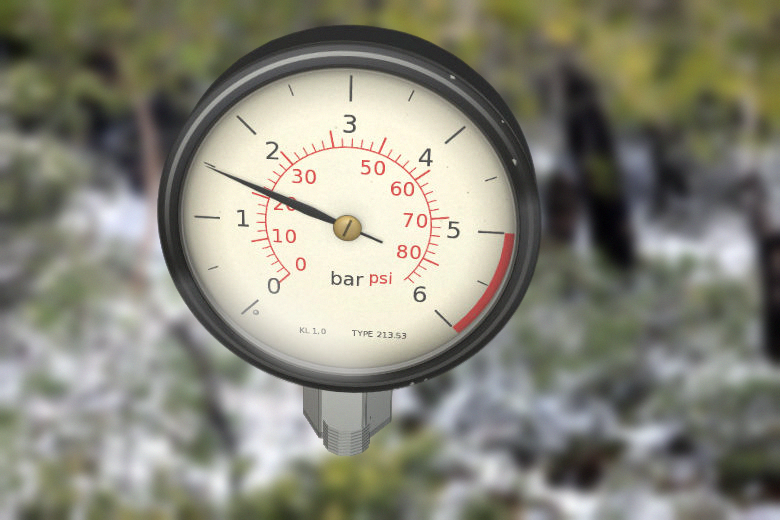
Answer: 1.5 bar
